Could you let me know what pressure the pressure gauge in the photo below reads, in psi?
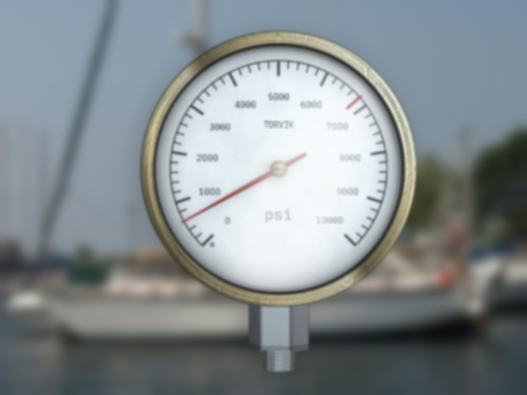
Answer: 600 psi
